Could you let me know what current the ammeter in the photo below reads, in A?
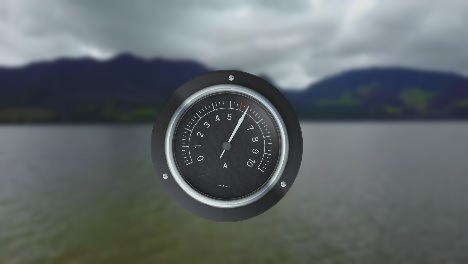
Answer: 6 A
